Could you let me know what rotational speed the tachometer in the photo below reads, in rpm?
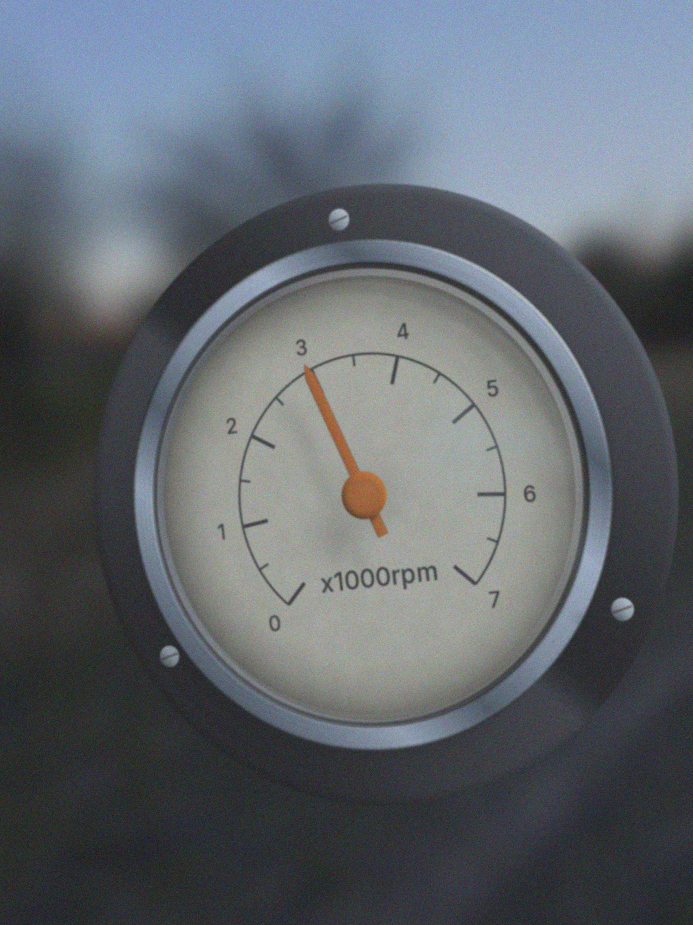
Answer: 3000 rpm
